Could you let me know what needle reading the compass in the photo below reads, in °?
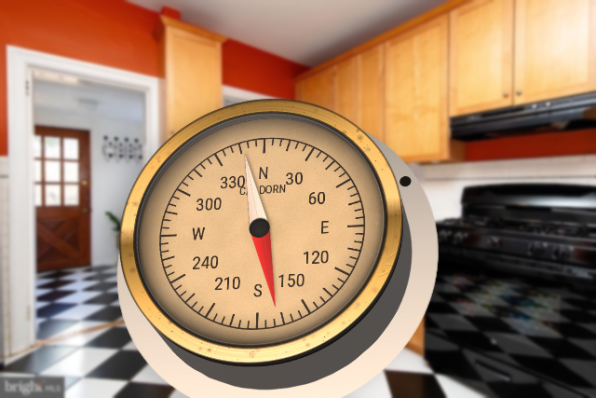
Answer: 167.5 °
